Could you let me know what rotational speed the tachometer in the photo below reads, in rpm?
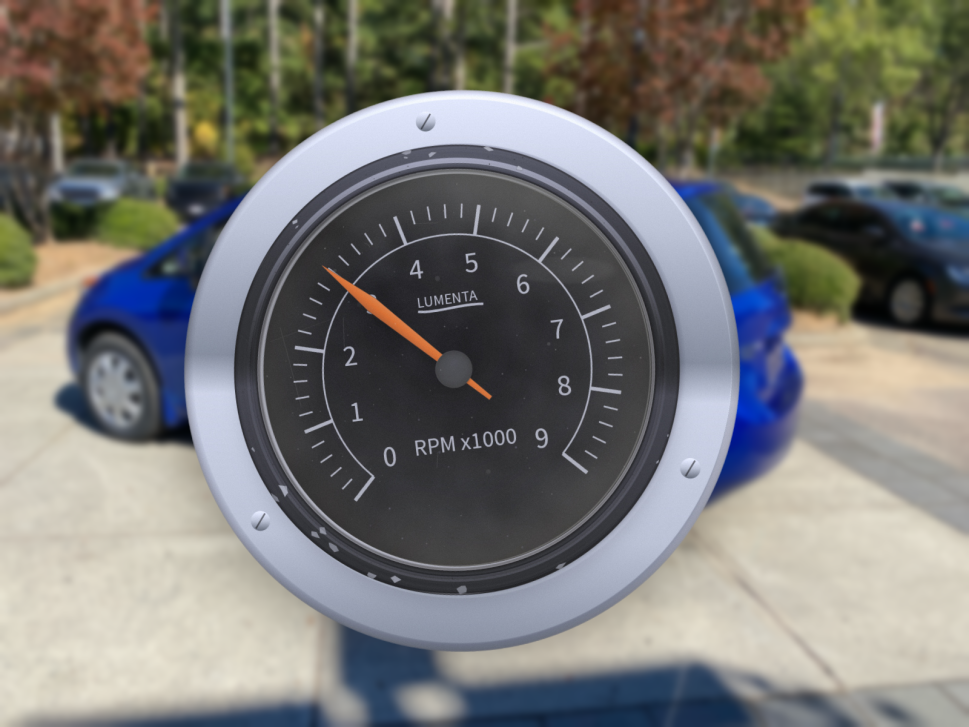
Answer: 3000 rpm
